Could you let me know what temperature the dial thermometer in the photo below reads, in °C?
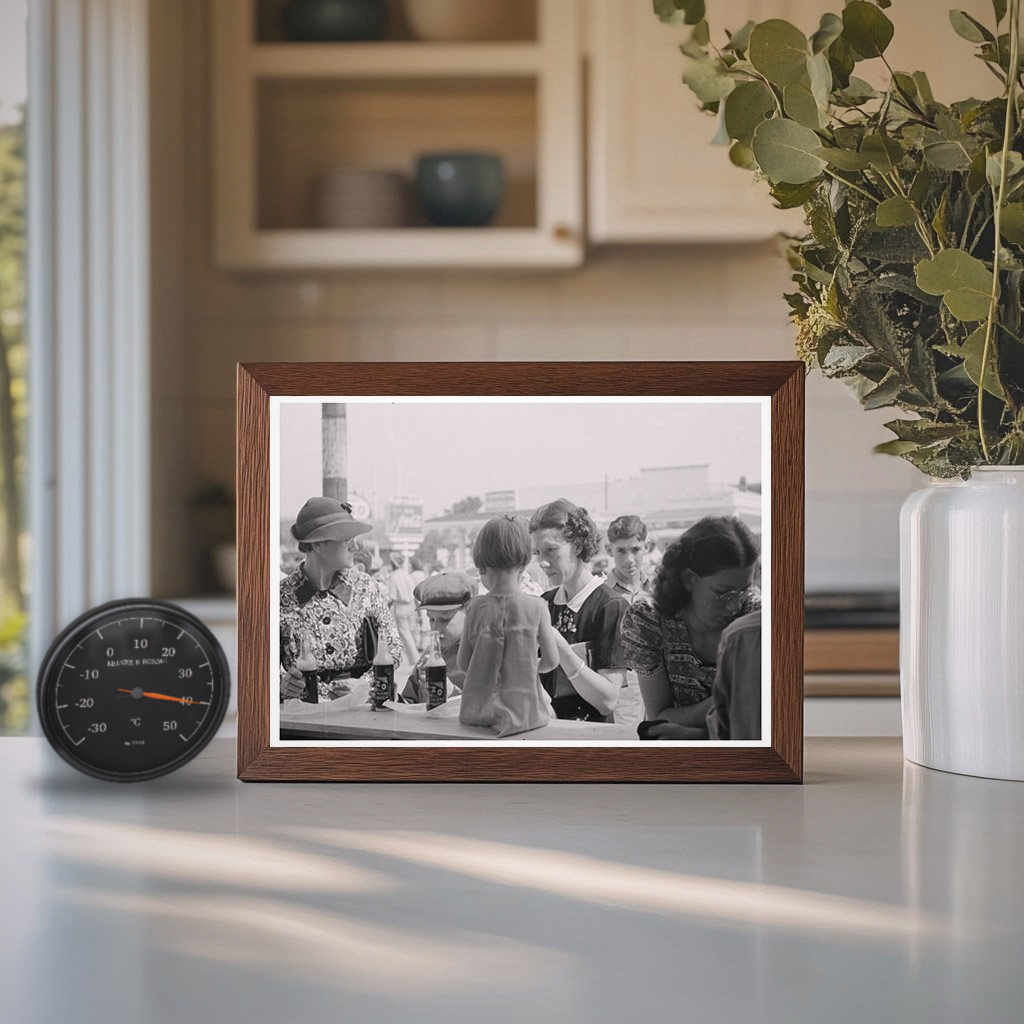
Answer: 40 °C
